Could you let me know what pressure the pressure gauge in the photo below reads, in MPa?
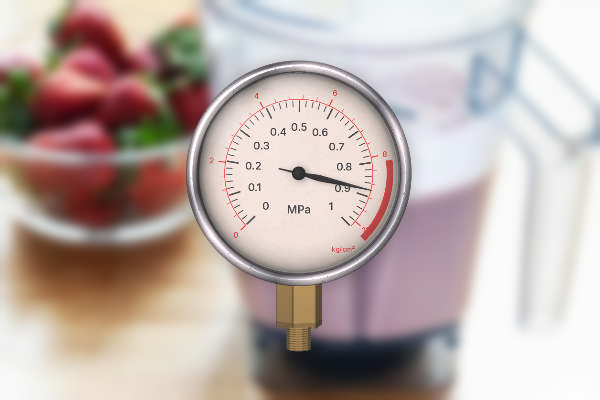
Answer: 0.88 MPa
